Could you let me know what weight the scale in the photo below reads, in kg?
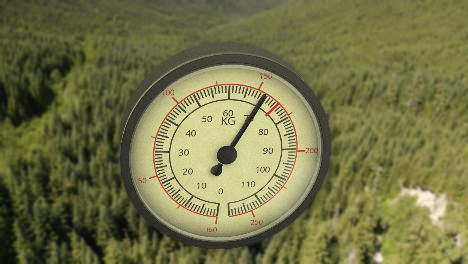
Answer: 70 kg
